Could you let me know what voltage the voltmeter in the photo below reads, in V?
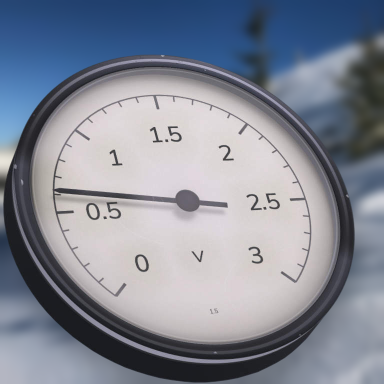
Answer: 0.6 V
